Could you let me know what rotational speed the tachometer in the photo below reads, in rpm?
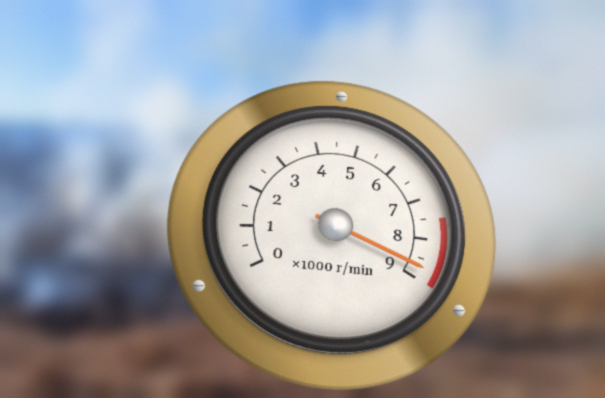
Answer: 8750 rpm
